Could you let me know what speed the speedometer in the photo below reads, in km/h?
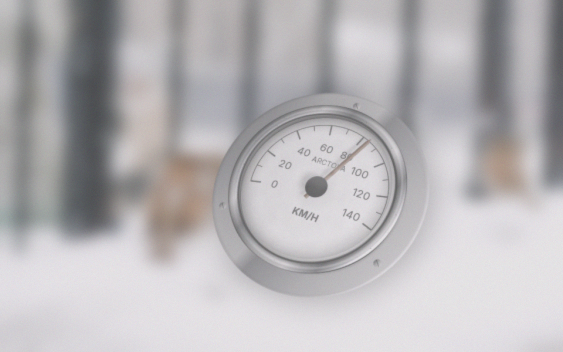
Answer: 85 km/h
